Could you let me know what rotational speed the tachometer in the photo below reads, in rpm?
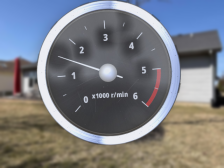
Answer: 1500 rpm
